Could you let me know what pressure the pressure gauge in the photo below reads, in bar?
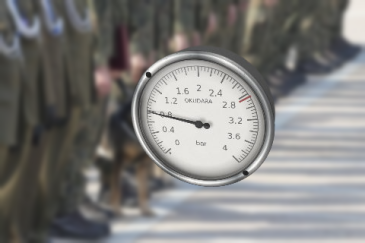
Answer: 0.8 bar
